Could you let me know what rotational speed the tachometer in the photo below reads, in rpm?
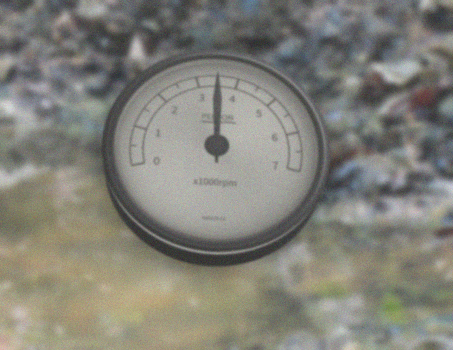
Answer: 3500 rpm
